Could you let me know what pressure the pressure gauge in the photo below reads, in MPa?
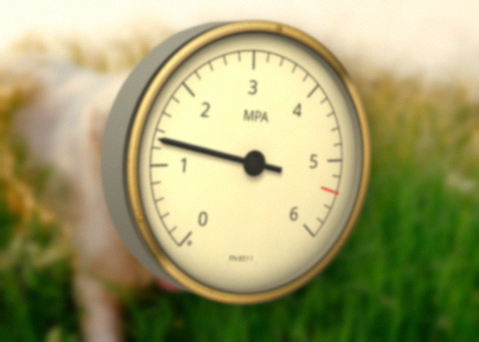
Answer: 1.3 MPa
